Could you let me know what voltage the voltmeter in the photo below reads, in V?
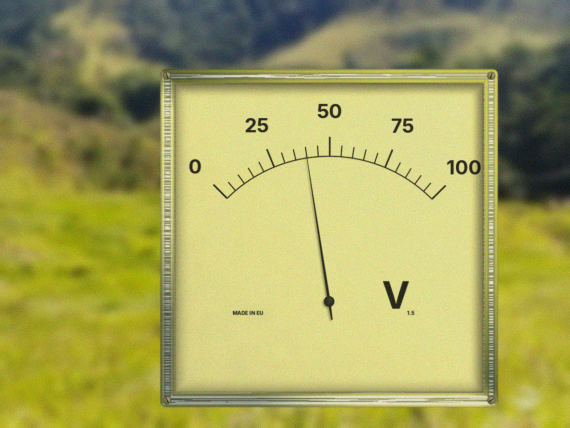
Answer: 40 V
